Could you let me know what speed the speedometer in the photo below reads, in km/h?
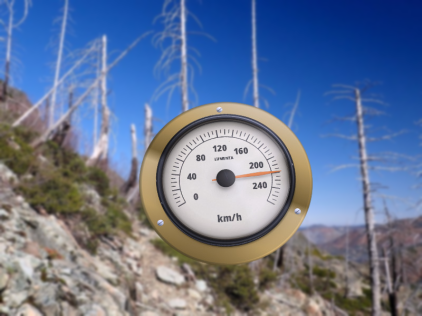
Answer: 220 km/h
